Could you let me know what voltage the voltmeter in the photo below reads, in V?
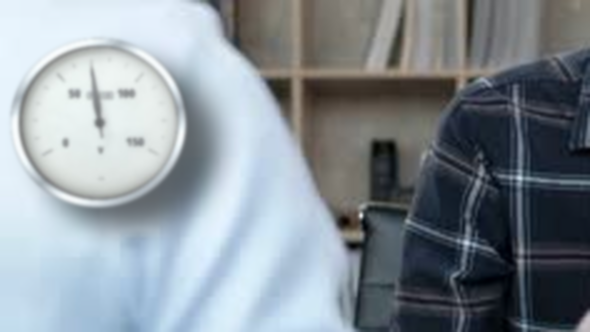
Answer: 70 V
